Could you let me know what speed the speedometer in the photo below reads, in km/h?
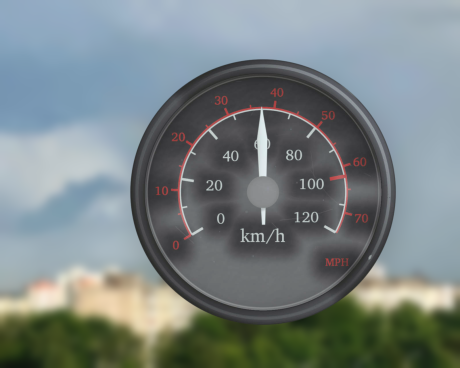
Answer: 60 km/h
